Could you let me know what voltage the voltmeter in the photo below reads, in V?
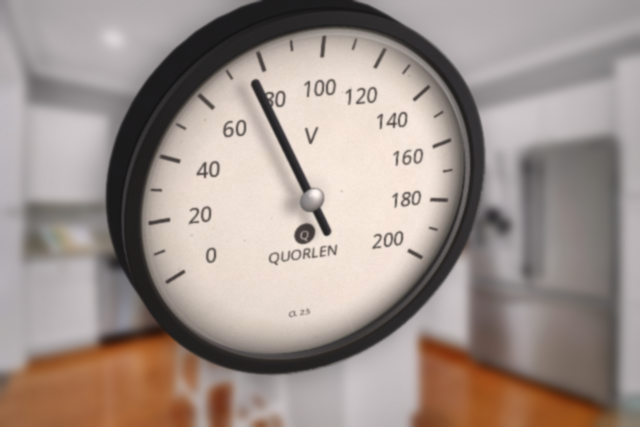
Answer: 75 V
